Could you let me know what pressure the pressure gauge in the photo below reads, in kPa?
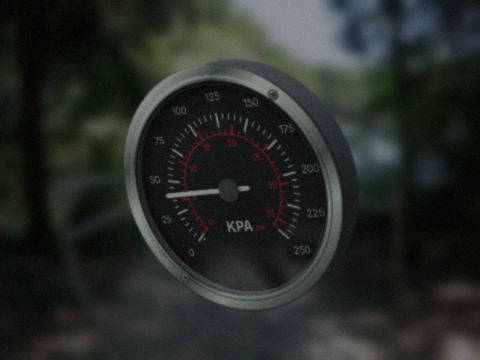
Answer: 40 kPa
